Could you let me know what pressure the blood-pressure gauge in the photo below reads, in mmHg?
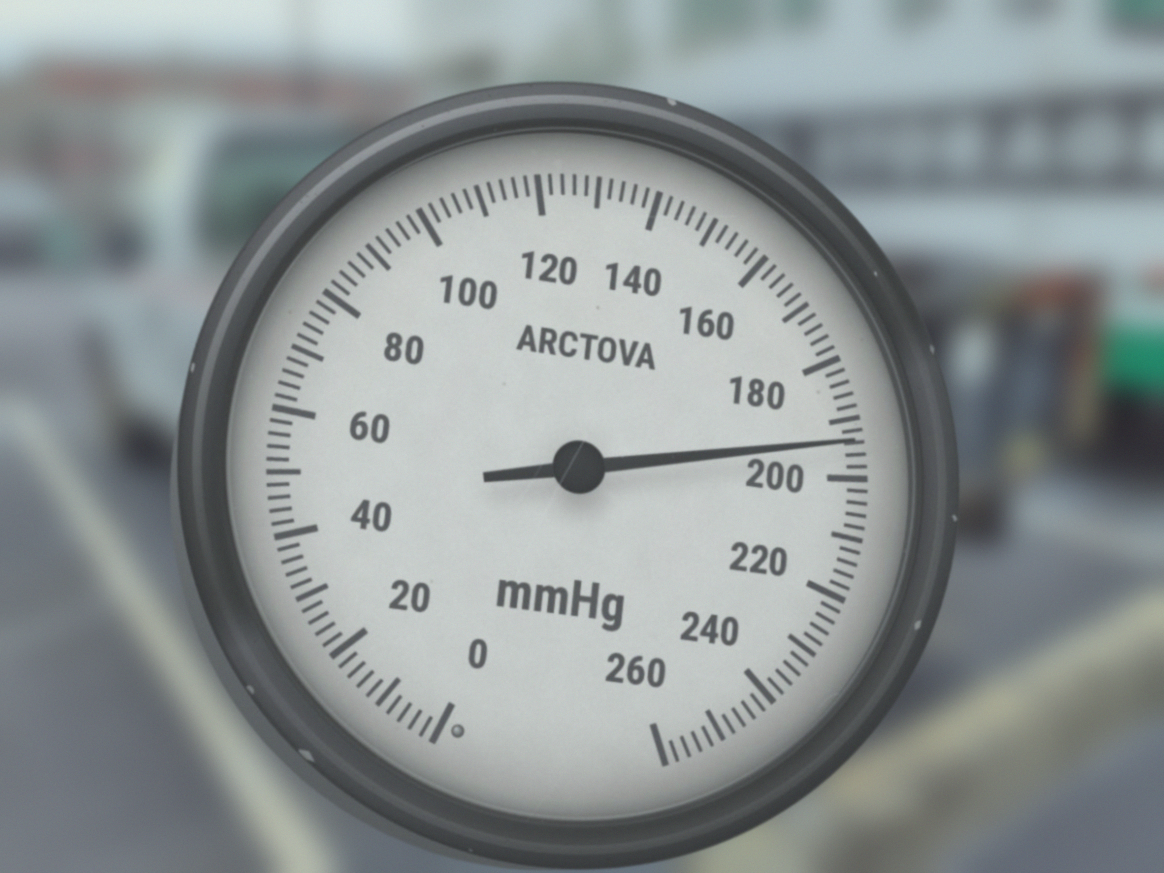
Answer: 194 mmHg
